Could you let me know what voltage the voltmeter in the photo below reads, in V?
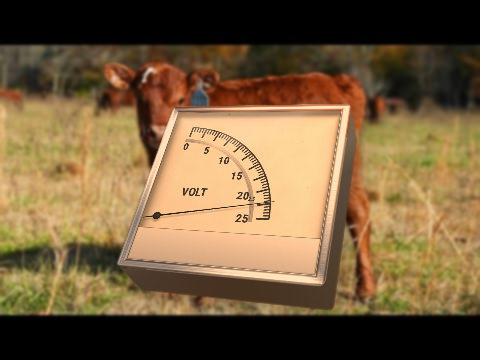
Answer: 22.5 V
